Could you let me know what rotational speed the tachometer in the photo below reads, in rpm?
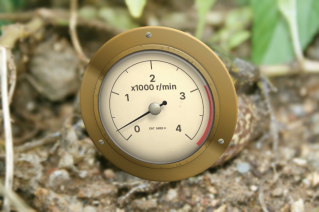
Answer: 250 rpm
